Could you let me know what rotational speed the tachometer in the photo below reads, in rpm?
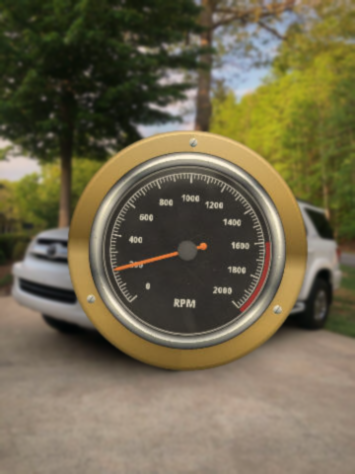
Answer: 200 rpm
